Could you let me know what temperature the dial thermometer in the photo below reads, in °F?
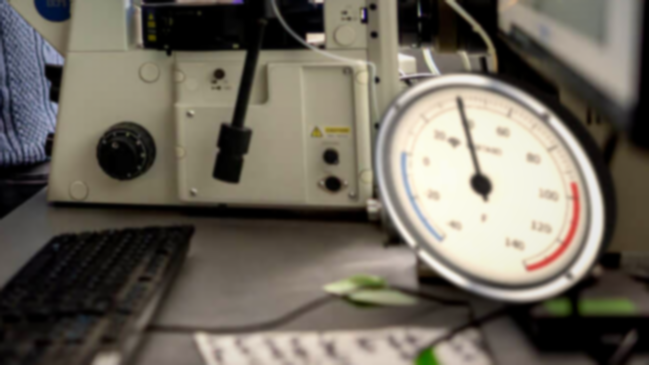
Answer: 40 °F
